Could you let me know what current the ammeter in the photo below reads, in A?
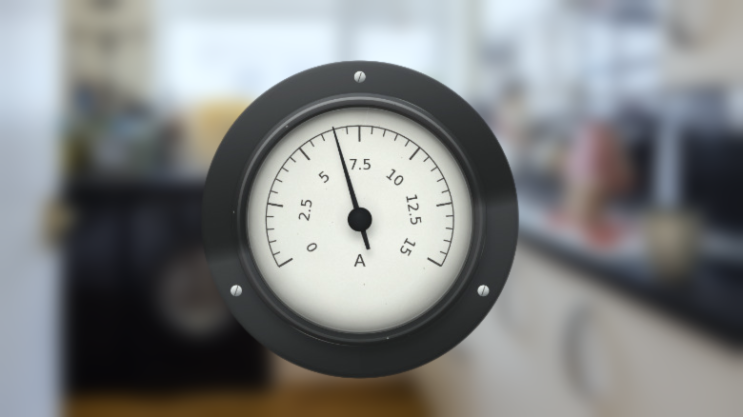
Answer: 6.5 A
